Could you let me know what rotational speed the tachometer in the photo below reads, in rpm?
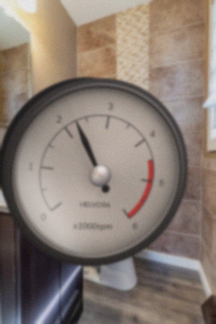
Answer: 2250 rpm
